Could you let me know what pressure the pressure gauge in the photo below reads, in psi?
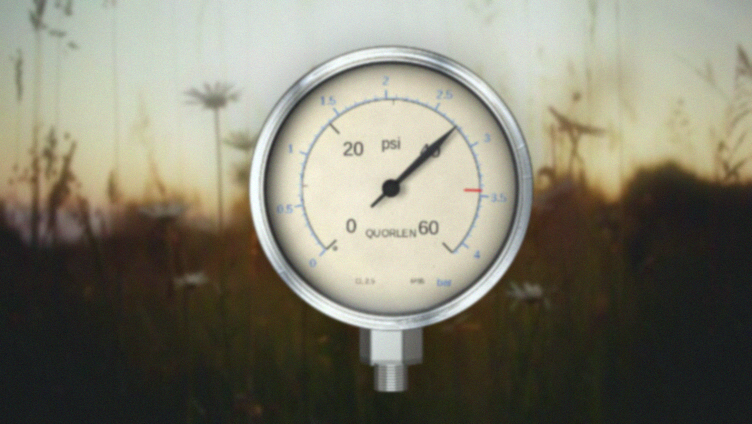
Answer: 40 psi
